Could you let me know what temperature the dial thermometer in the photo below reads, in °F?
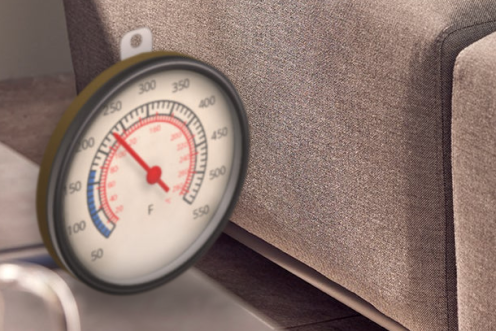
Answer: 230 °F
